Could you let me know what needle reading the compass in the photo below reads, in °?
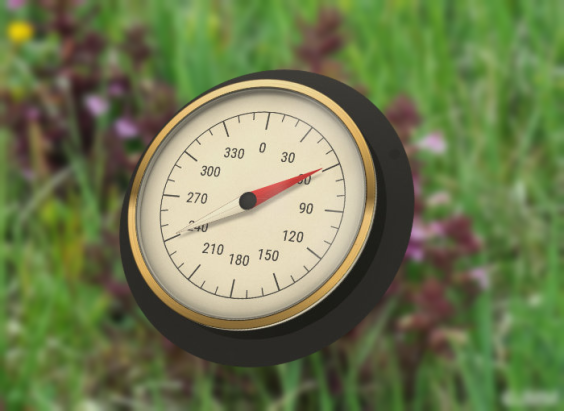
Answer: 60 °
